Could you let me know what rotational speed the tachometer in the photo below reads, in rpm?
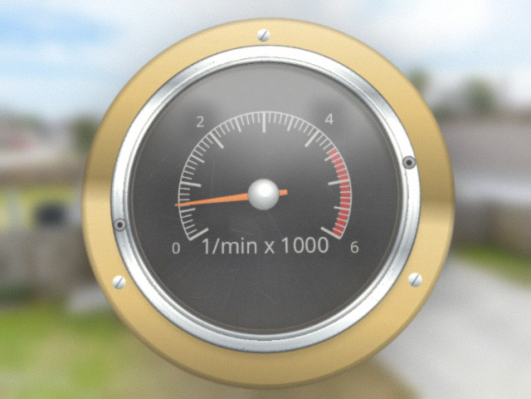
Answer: 600 rpm
